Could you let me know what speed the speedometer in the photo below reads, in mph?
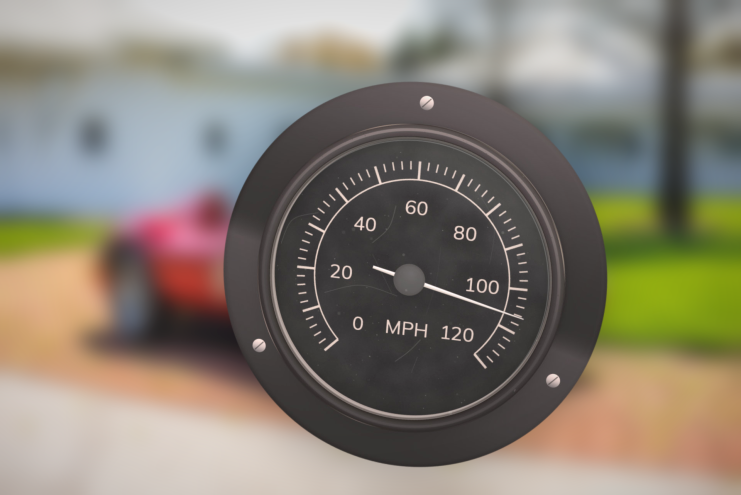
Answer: 106 mph
